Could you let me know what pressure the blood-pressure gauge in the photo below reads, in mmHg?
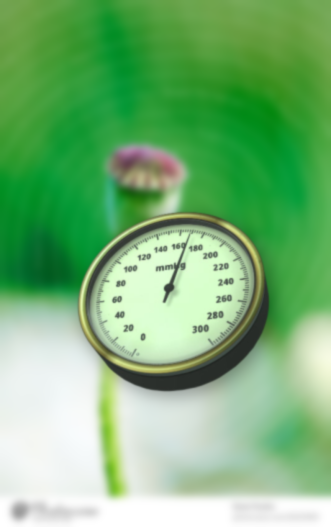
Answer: 170 mmHg
